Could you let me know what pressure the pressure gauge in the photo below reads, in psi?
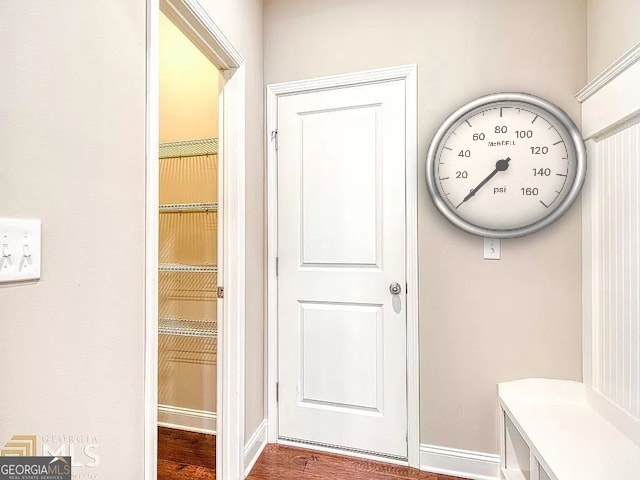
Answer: 0 psi
